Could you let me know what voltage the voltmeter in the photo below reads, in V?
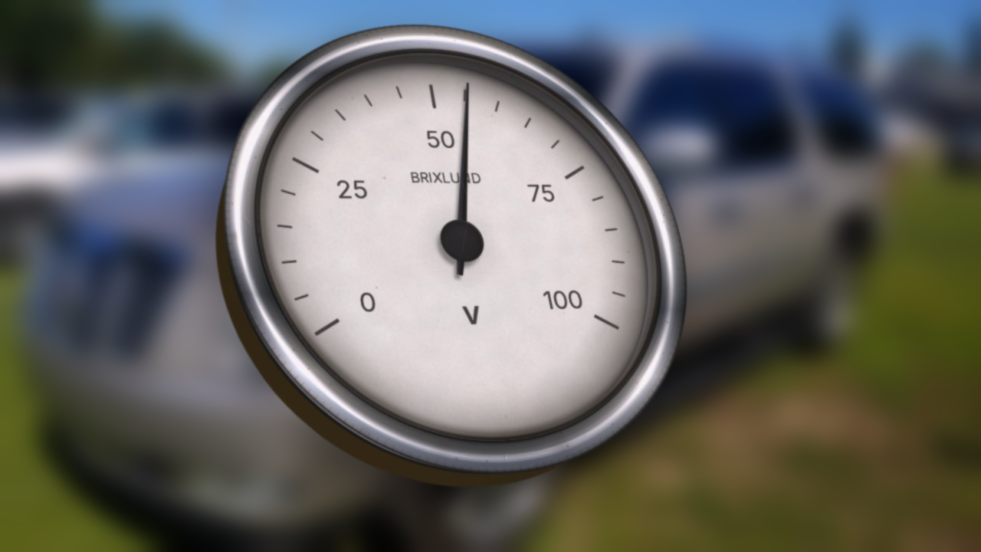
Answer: 55 V
